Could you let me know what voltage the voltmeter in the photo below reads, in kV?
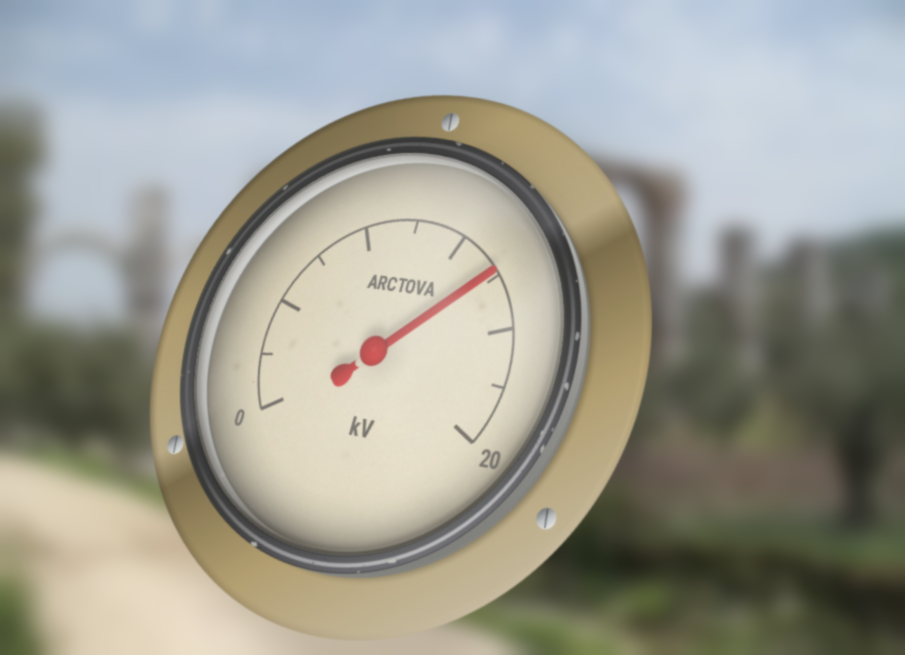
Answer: 14 kV
